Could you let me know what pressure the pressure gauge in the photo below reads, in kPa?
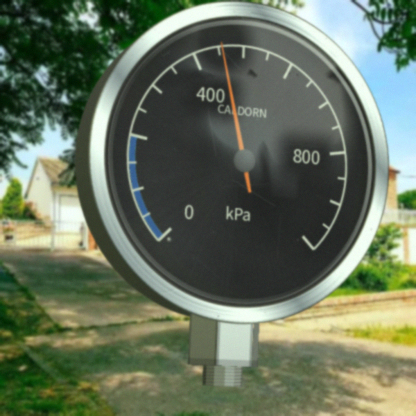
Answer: 450 kPa
